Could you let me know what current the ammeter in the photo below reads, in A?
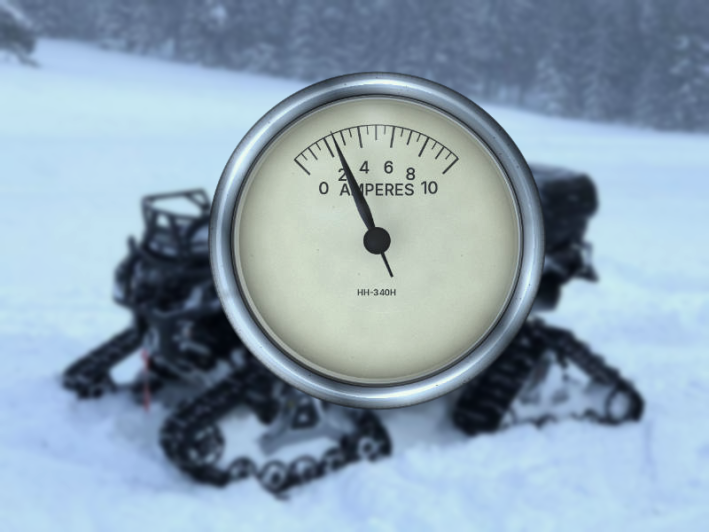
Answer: 2.5 A
